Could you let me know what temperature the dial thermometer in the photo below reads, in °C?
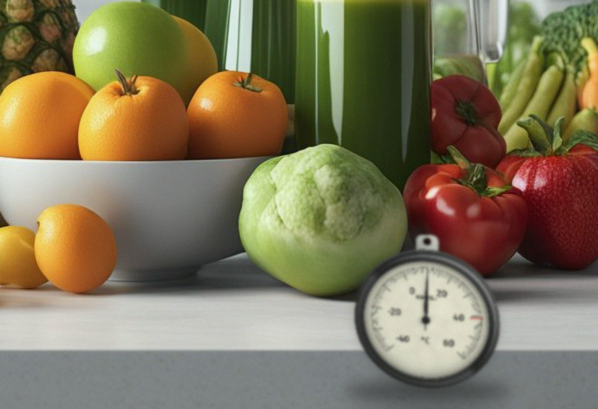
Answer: 10 °C
